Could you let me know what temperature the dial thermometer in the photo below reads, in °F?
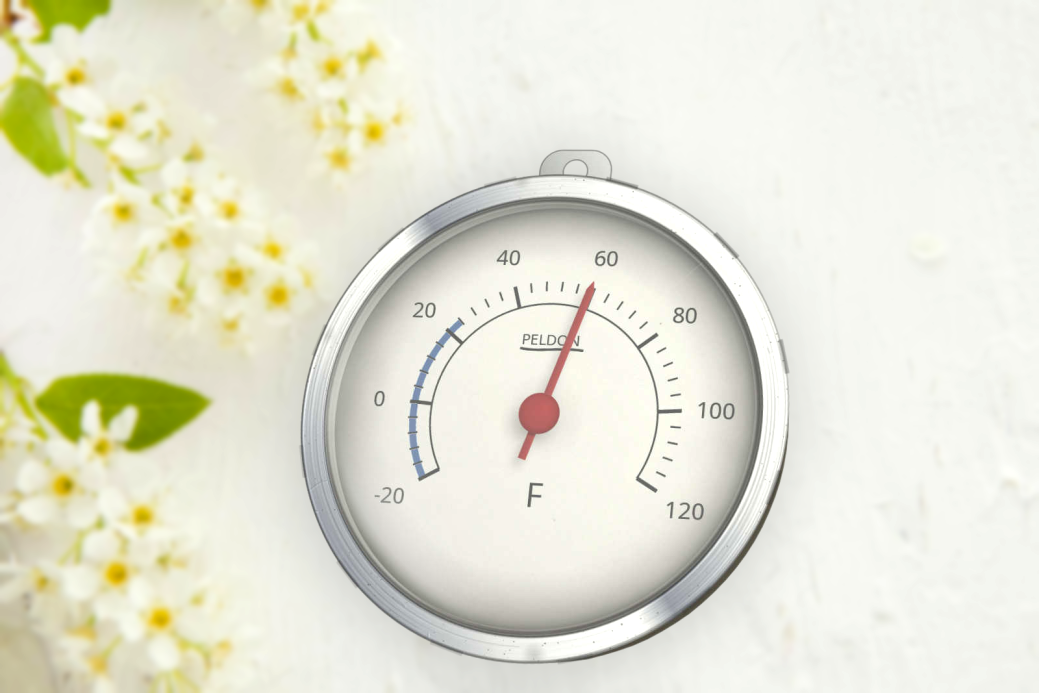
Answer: 60 °F
